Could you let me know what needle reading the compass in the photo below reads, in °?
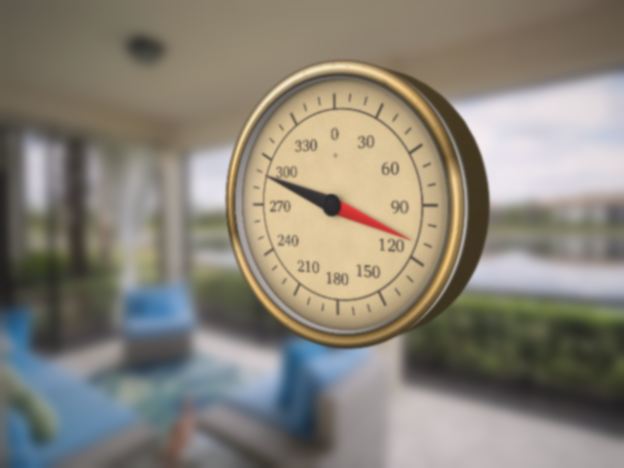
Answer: 110 °
